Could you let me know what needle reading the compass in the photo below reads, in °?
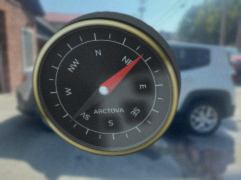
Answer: 52.5 °
